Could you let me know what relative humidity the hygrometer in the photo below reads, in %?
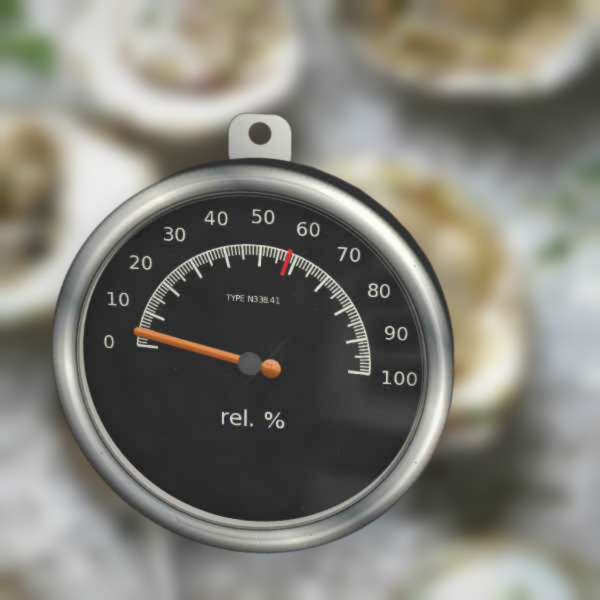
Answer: 5 %
